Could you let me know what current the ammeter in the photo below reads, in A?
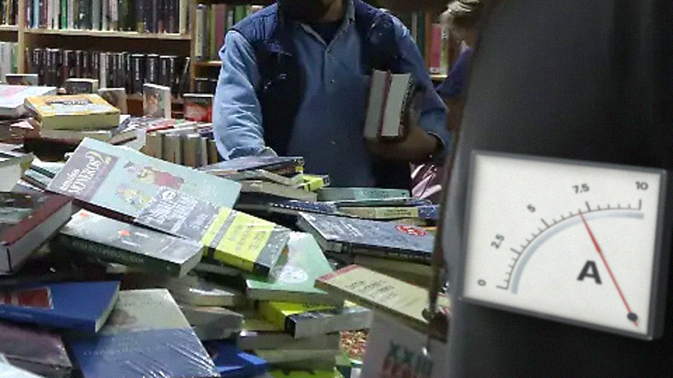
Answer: 7 A
